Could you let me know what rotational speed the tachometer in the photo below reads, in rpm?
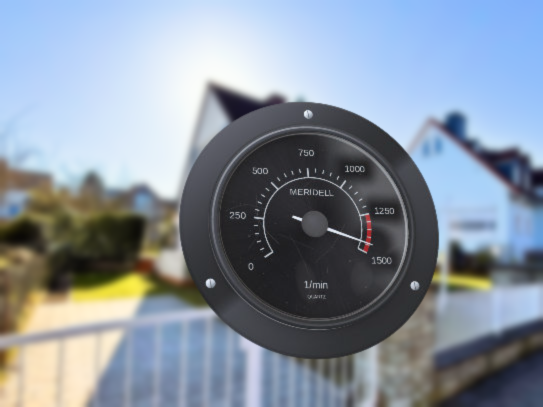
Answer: 1450 rpm
